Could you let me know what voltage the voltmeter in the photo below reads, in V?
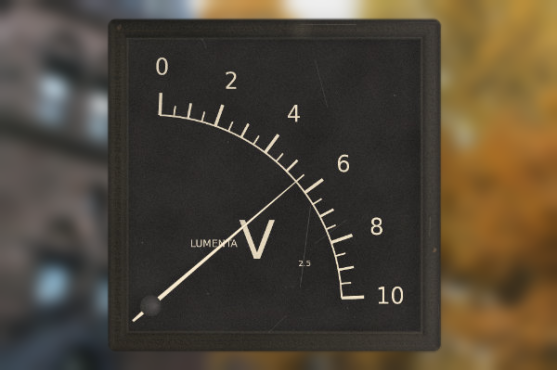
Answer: 5.5 V
